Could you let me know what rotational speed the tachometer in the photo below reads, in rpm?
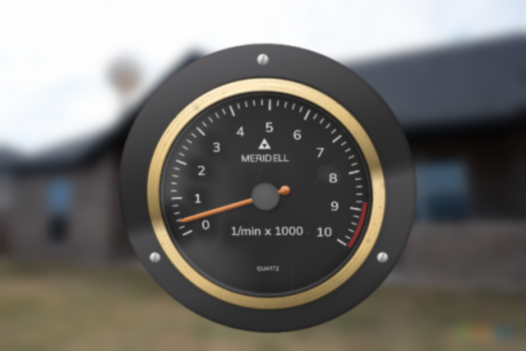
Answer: 400 rpm
